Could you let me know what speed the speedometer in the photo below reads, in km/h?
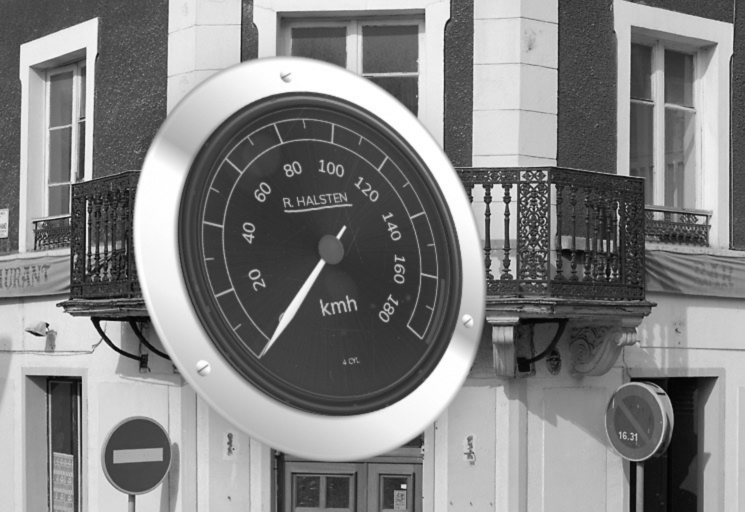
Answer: 0 km/h
